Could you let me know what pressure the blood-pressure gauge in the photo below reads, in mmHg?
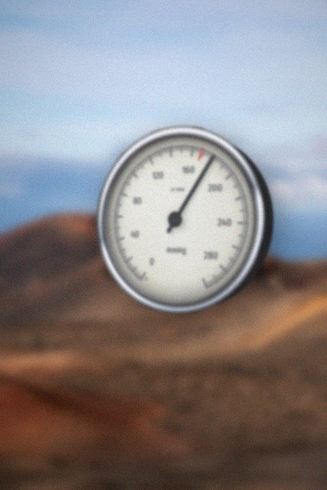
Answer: 180 mmHg
